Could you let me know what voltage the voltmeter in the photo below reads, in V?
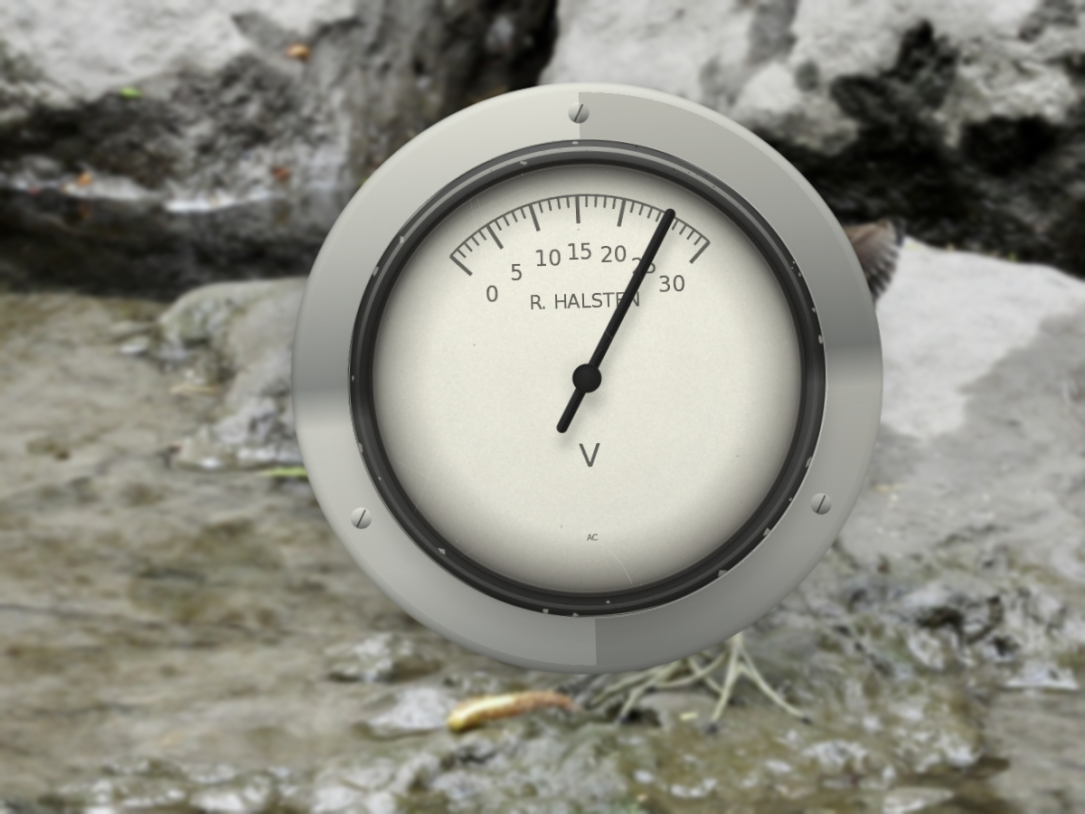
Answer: 25 V
